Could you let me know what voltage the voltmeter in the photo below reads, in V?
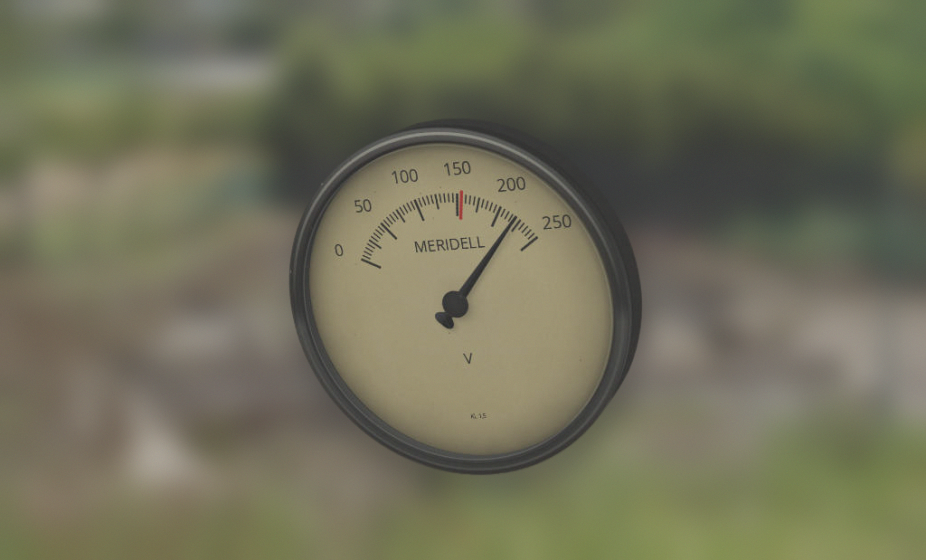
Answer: 220 V
